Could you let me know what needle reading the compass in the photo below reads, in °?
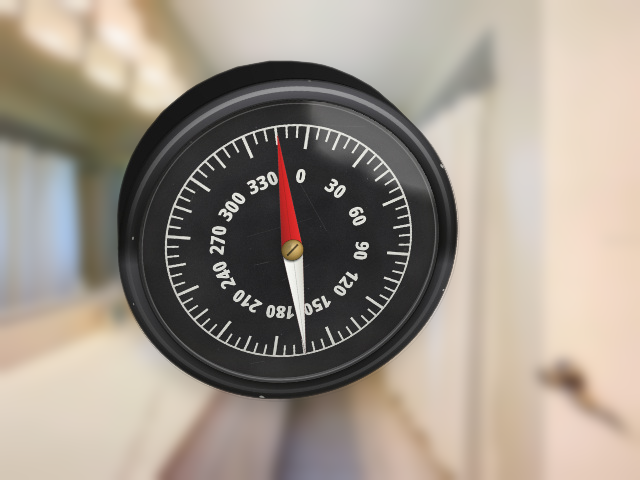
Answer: 345 °
